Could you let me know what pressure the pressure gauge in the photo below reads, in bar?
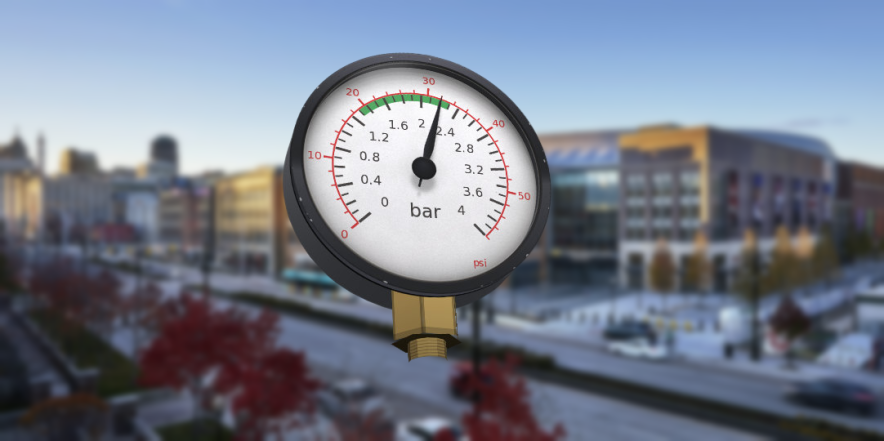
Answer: 2.2 bar
